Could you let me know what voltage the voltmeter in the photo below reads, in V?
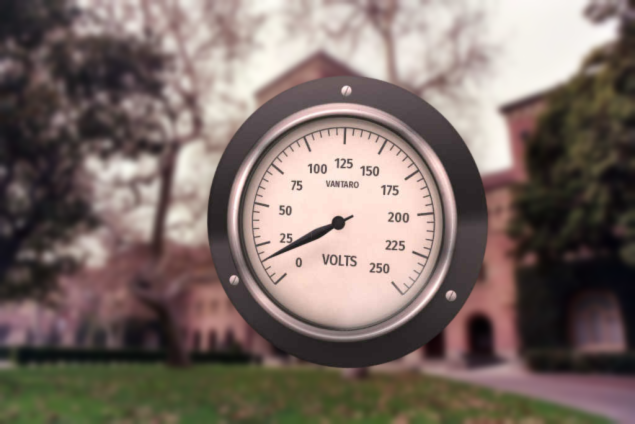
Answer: 15 V
